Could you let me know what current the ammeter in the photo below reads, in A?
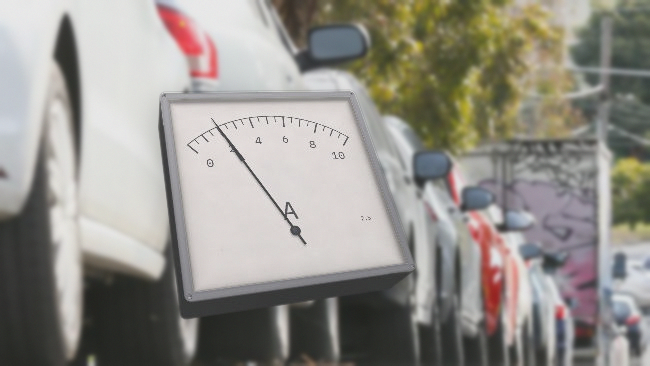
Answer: 2 A
